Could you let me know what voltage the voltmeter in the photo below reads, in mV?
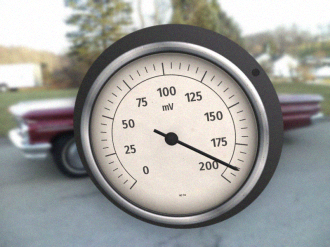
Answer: 190 mV
